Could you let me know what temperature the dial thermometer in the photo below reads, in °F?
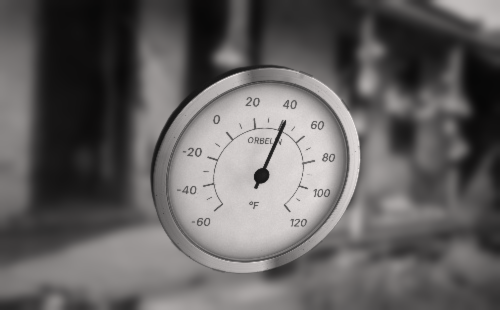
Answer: 40 °F
